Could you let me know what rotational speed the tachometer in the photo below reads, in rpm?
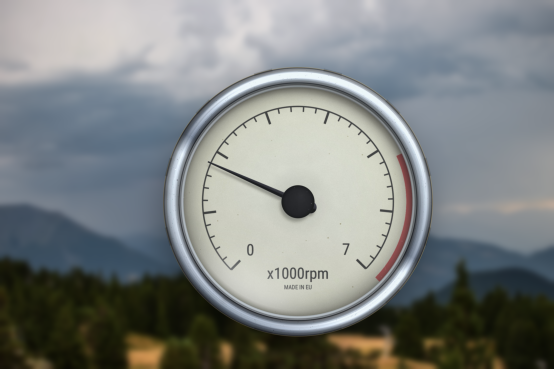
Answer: 1800 rpm
